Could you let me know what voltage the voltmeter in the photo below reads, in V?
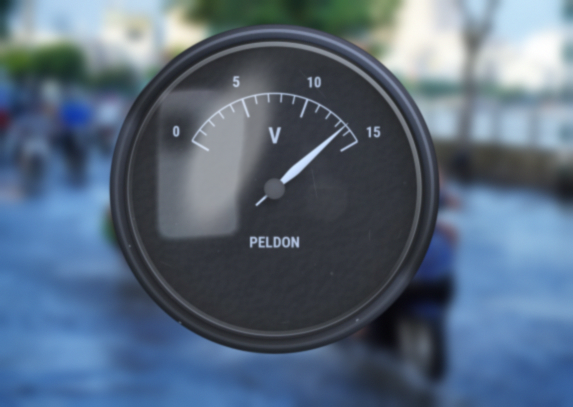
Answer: 13.5 V
